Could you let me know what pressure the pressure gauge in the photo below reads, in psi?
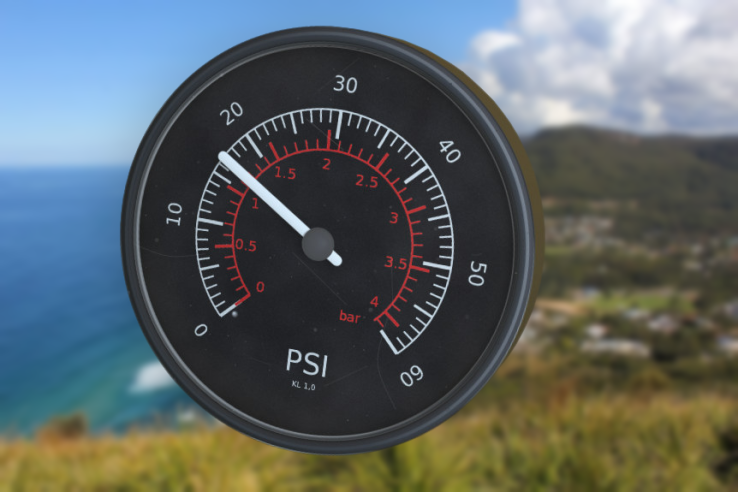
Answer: 17 psi
